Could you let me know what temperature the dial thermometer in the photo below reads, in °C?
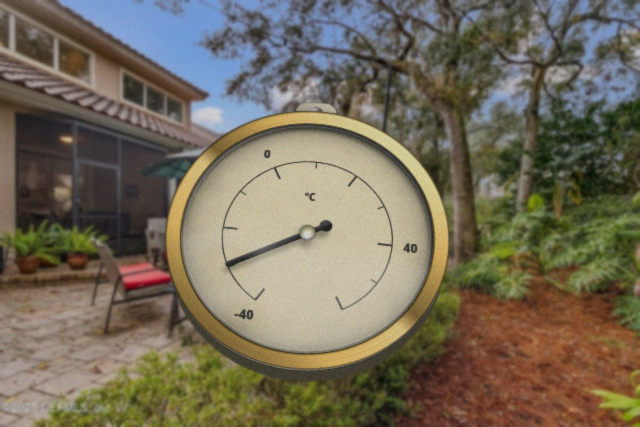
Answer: -30 °C
